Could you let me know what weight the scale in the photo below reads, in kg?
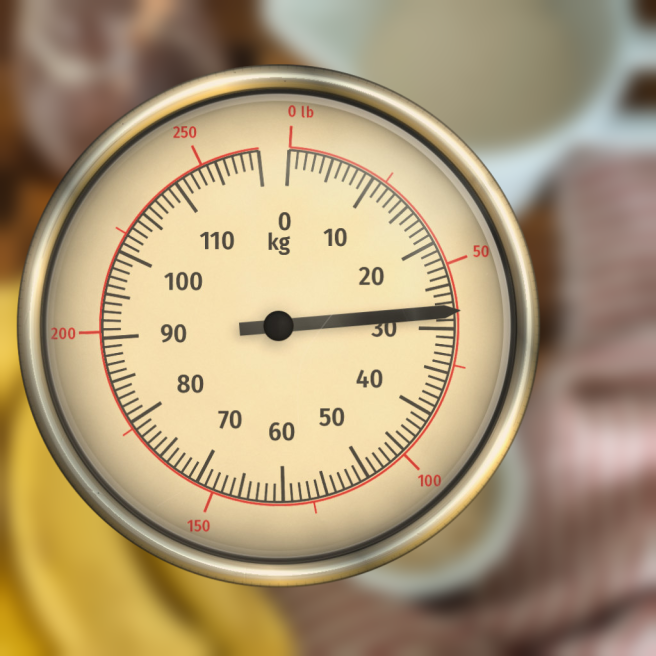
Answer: 28 kg
